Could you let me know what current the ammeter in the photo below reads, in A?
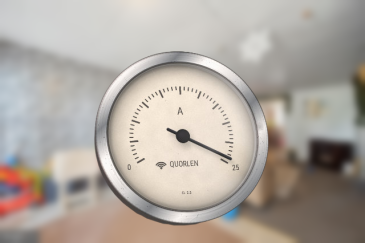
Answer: 24.5 A
